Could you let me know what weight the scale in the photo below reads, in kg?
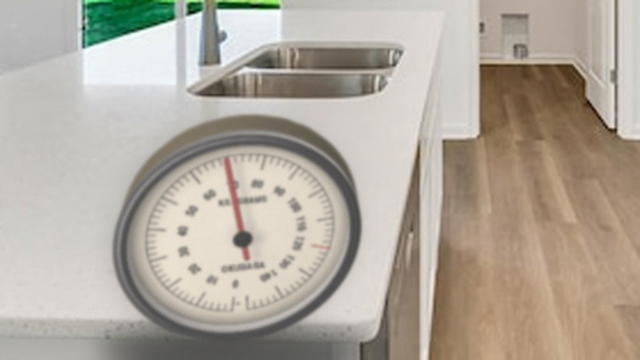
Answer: 70 kg
